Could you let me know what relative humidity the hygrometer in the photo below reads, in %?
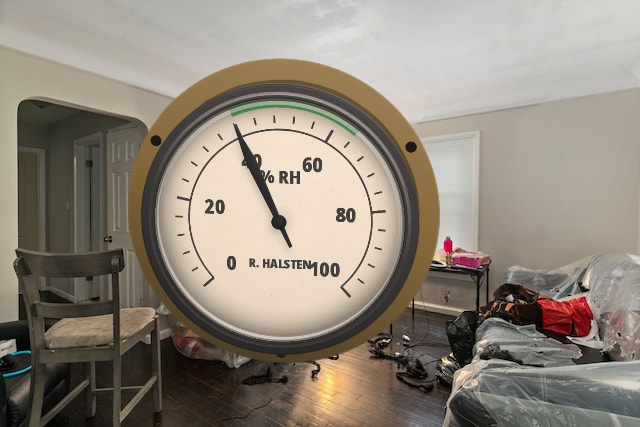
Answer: 40 %
